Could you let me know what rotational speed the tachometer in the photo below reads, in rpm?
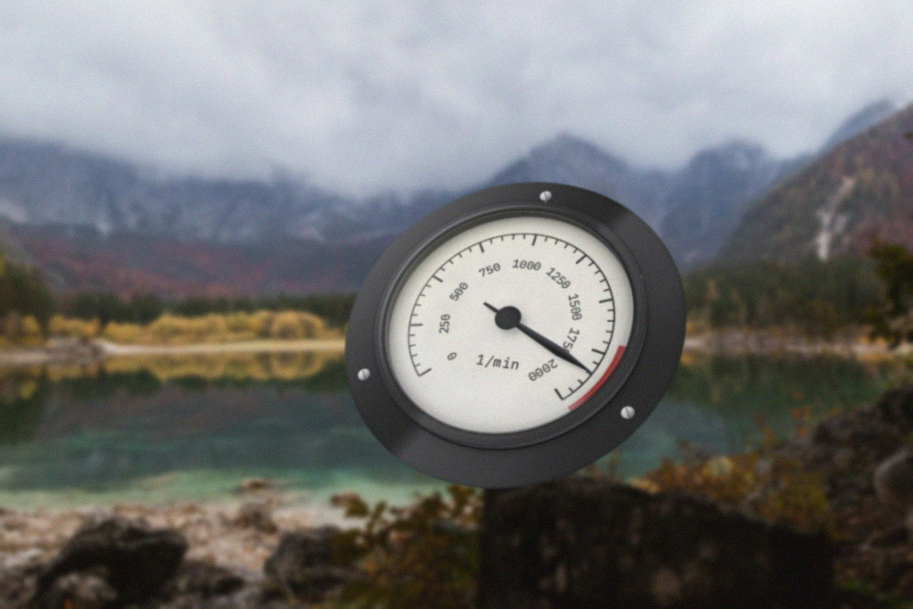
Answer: 1850 rpm
